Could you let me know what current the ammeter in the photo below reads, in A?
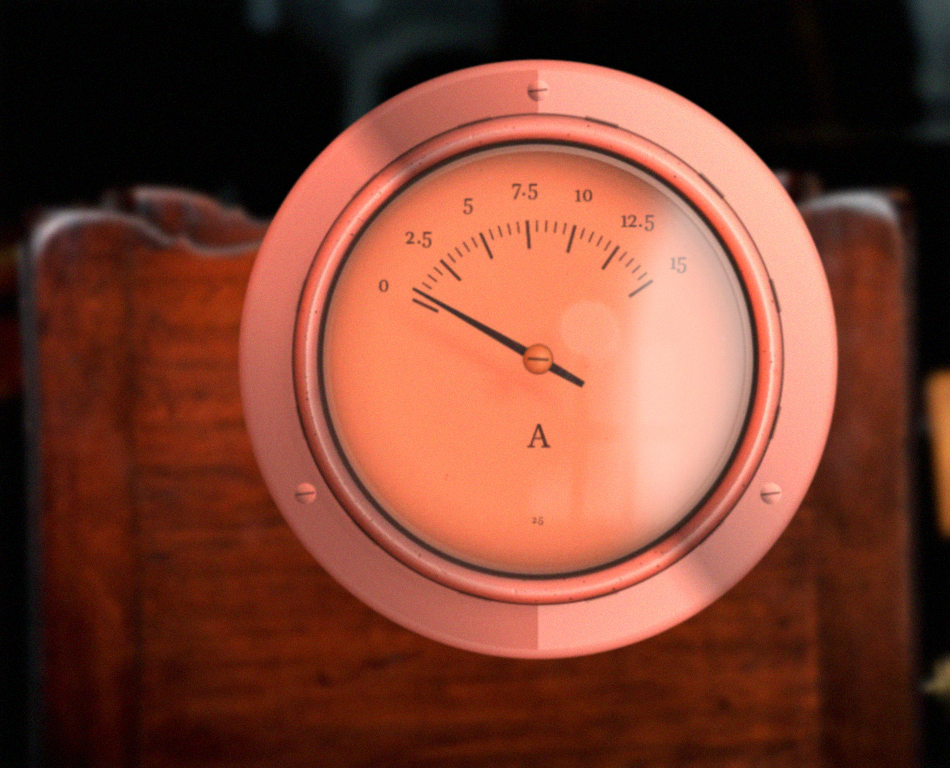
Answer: 0.5 A
